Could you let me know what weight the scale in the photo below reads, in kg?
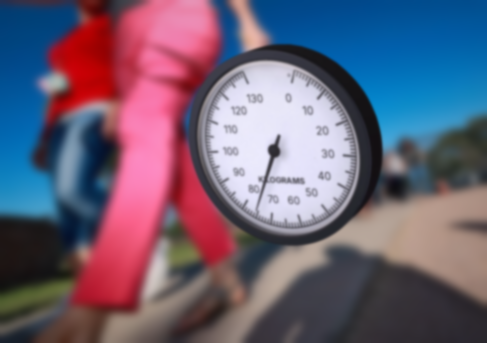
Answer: 75 kg
